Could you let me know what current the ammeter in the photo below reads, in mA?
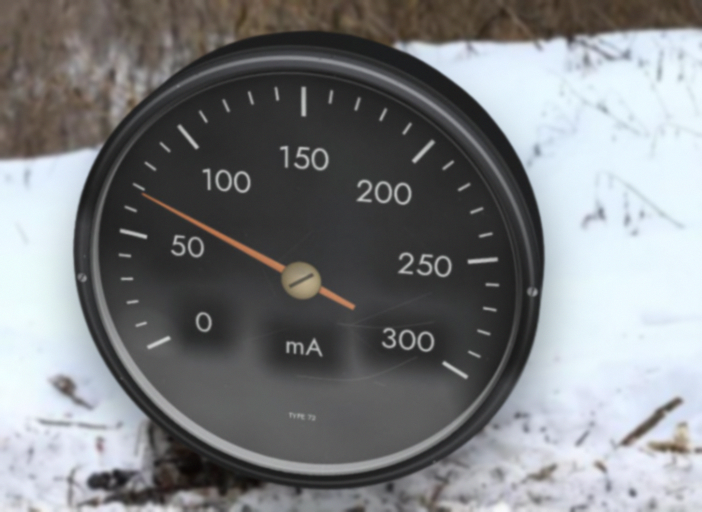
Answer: 70 mA
